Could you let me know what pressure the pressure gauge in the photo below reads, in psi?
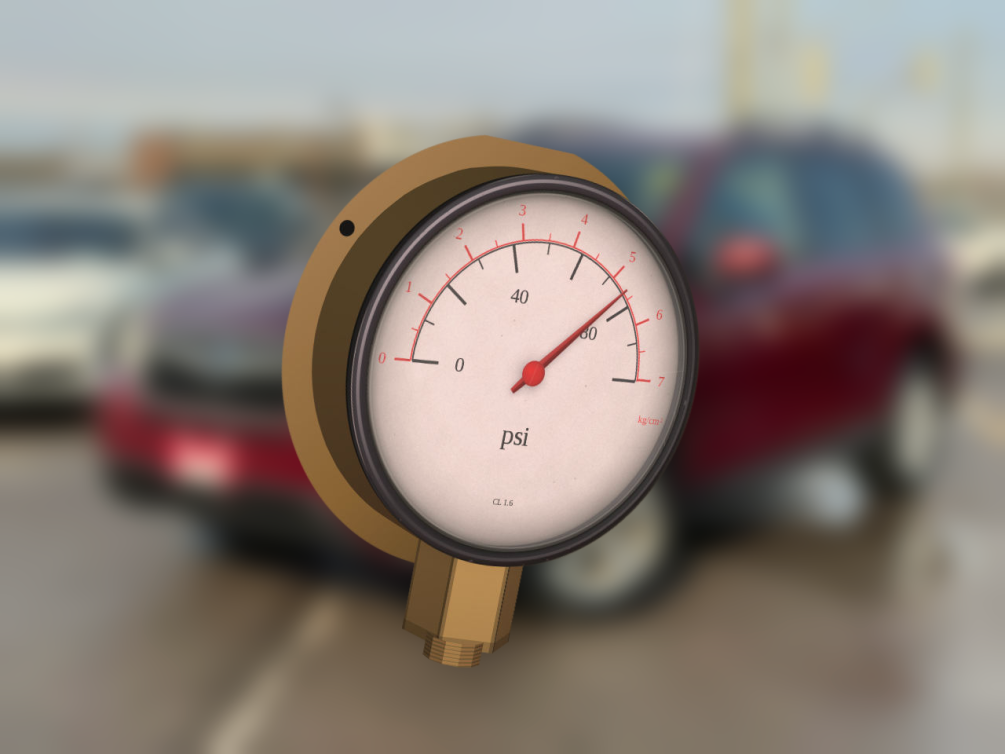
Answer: 75 psi
